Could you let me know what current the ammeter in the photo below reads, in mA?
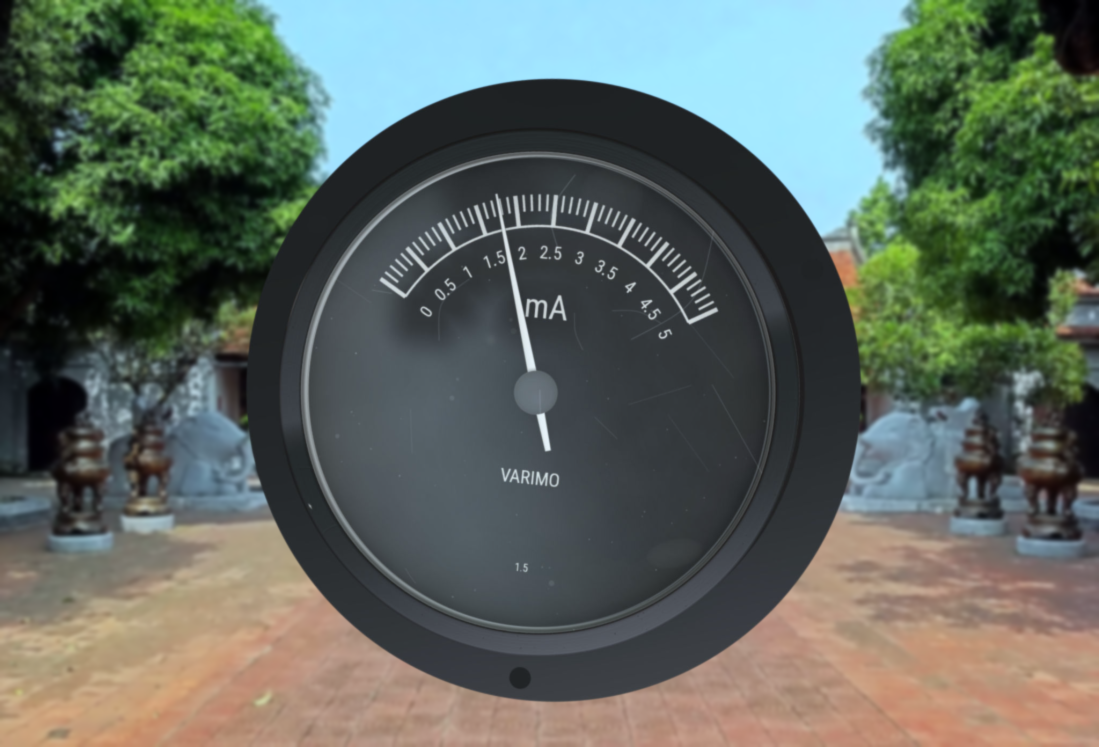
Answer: 1.8 mA
